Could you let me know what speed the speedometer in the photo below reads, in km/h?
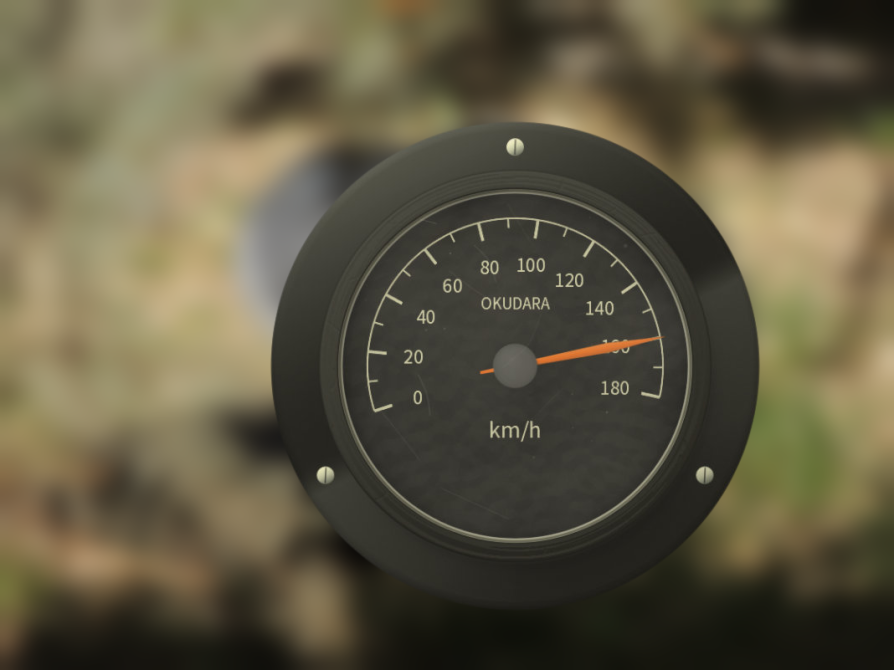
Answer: 160 km/h
